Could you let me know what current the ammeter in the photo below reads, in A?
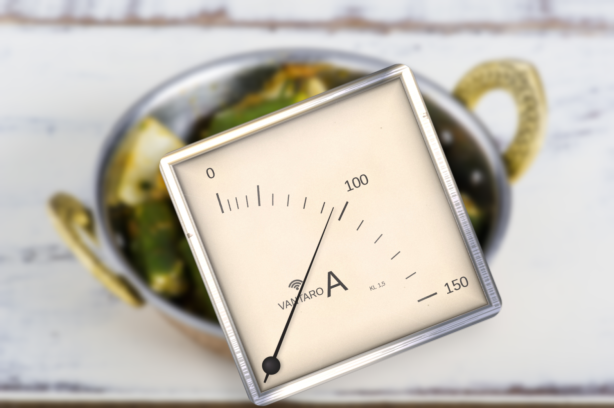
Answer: 95 A
